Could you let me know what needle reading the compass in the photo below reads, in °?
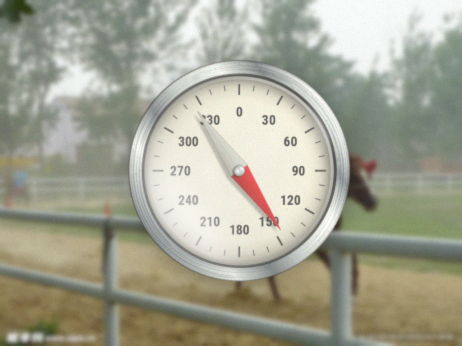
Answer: 145 °
